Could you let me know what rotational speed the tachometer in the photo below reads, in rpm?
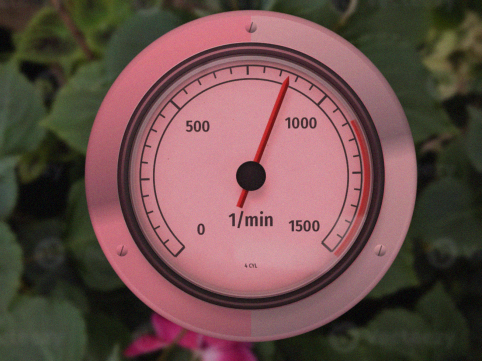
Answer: 875 rpm
